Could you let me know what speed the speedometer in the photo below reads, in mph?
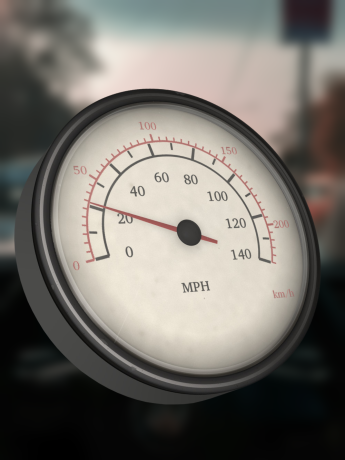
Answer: 20 mph
